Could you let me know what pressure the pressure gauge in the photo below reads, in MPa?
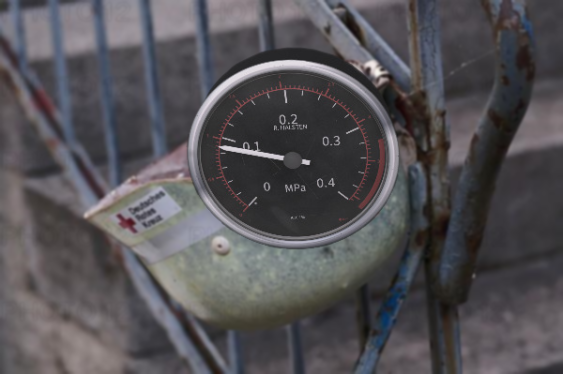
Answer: 0.09 MPa
